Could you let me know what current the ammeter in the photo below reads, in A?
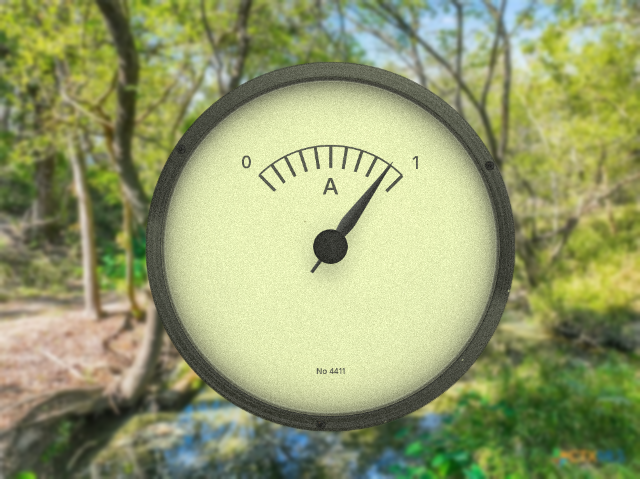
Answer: 0.9 A
